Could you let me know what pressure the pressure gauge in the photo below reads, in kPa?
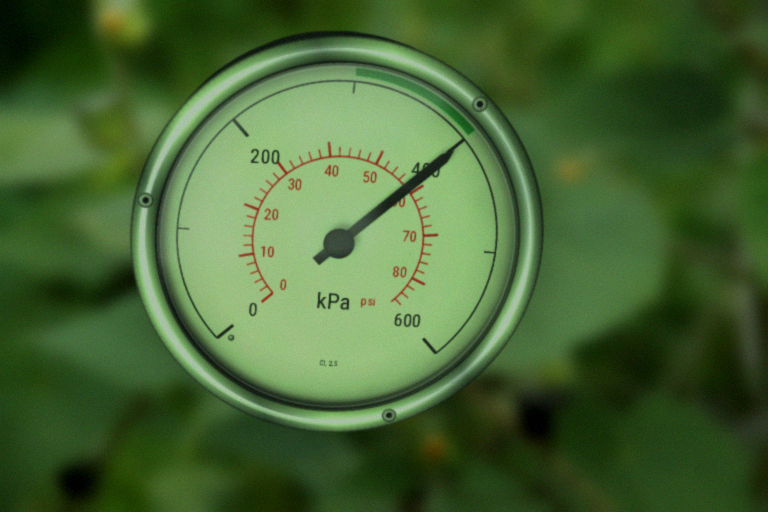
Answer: 400 kPa
